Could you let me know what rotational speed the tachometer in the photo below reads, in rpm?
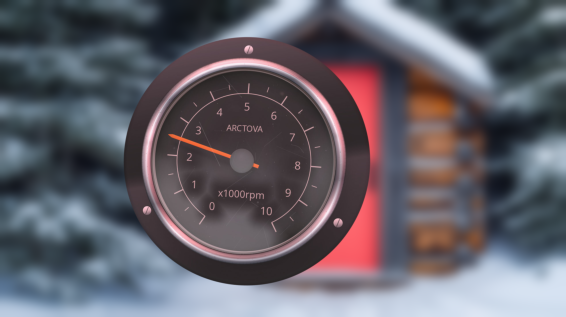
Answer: 2500 rpm
